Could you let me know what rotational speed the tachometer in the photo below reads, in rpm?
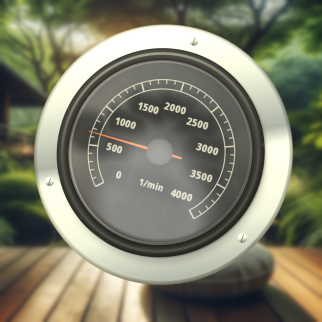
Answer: 650 rpm
